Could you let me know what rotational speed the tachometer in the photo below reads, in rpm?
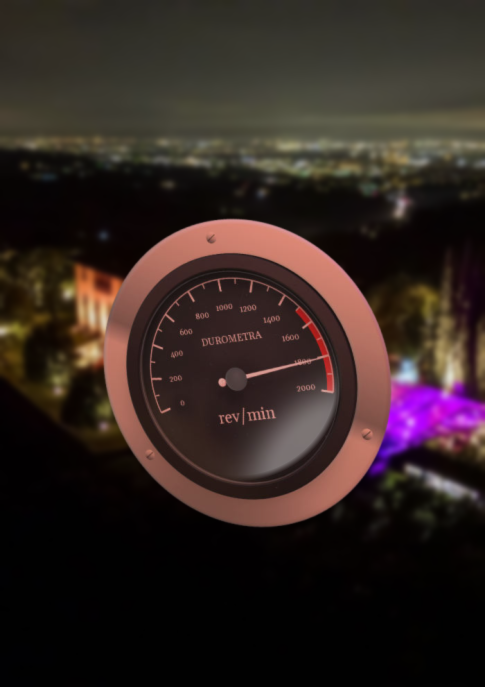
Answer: 1800 rpm
